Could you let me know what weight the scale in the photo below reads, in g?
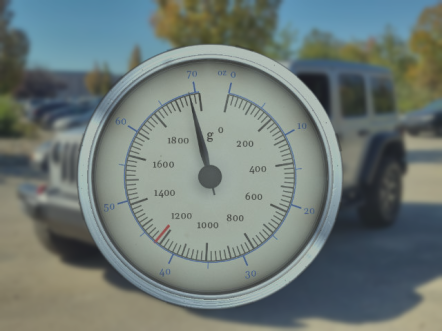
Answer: 1960 g
